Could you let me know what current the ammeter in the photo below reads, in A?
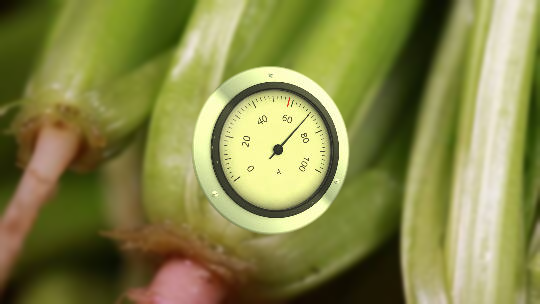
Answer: 70 A
